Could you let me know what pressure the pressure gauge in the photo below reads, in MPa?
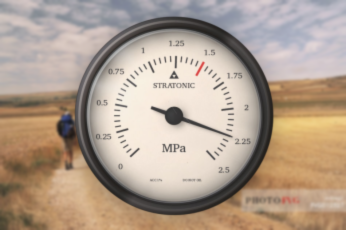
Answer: 2.25 MPa
